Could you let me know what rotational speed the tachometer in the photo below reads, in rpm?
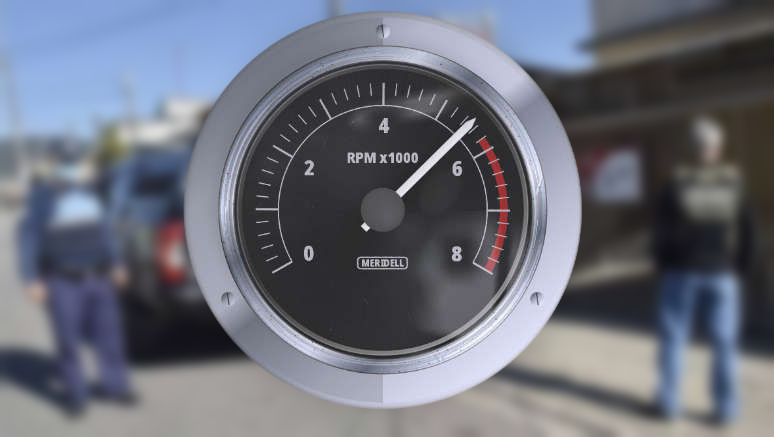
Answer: 5500 rpm
